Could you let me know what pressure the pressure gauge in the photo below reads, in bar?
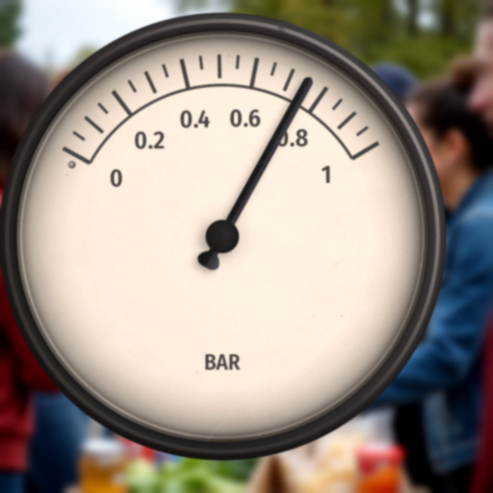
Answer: 0.75 bar
